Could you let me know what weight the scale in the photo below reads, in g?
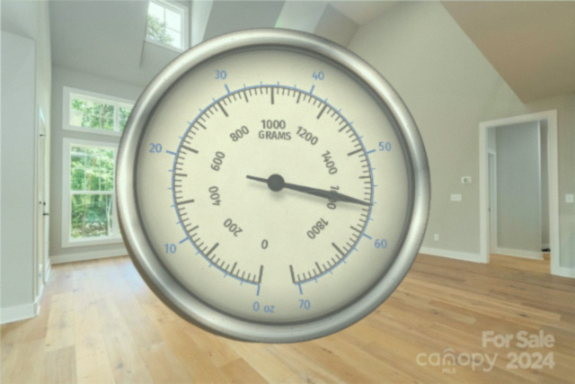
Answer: 1600 g
